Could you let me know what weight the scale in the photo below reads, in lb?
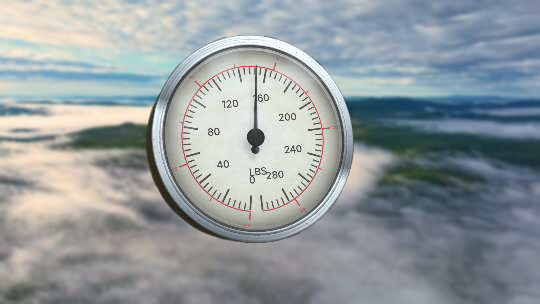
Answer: 152 lb
